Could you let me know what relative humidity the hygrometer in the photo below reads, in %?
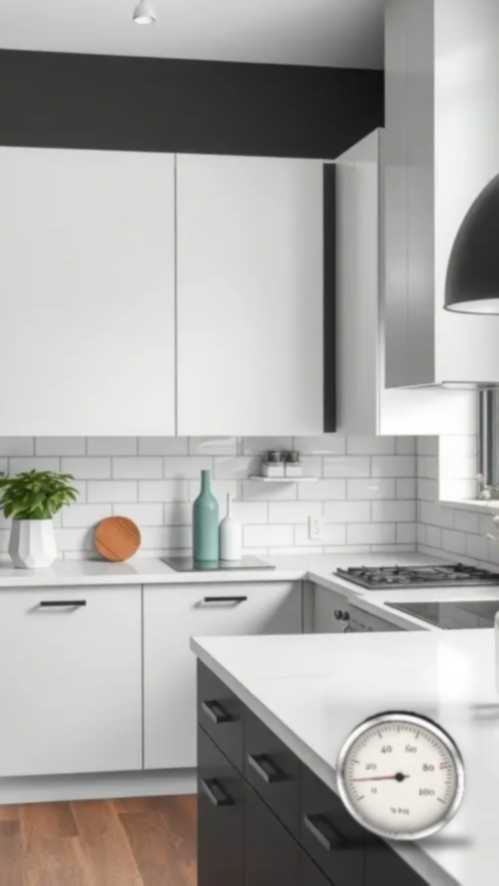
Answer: 10 %
